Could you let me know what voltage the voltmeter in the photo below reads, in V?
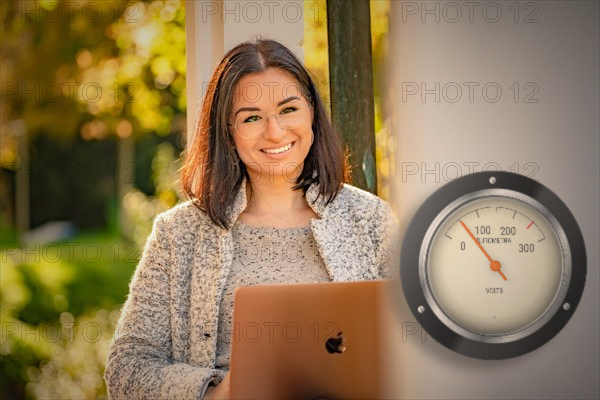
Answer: 50 V
